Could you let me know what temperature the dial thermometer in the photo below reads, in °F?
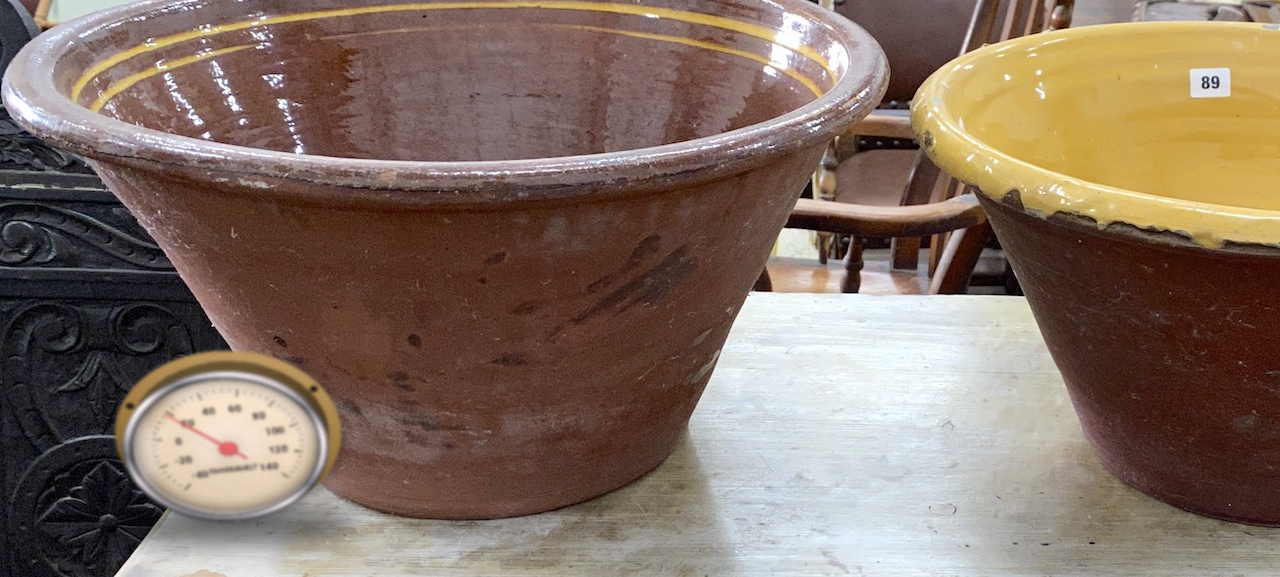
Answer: 20 °F
